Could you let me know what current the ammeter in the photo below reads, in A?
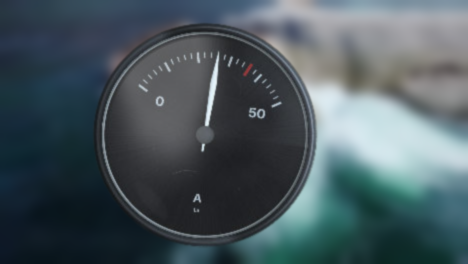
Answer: 26 A
